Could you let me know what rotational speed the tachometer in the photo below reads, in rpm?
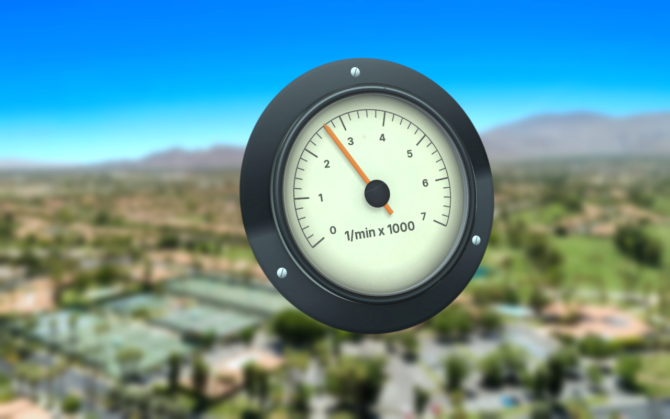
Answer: 2600 rpm
